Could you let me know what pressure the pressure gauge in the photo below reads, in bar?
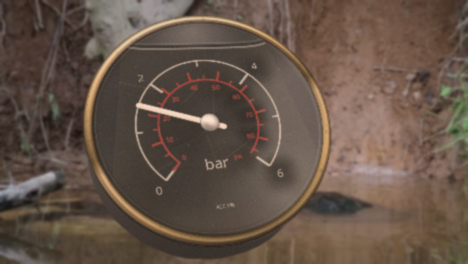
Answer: 1.5 bar
